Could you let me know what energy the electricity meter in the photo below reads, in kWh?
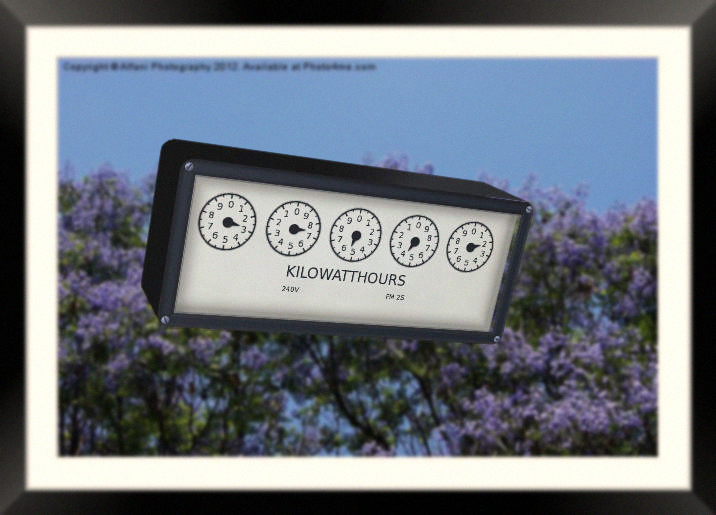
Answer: 27542 kWh
